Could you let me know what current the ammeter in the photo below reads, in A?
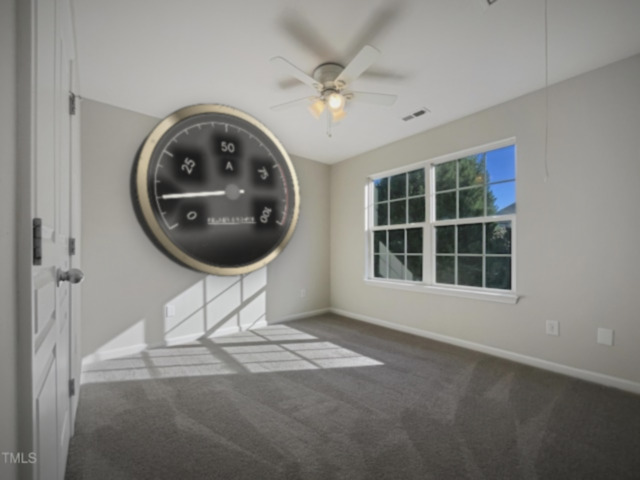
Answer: 10 A
